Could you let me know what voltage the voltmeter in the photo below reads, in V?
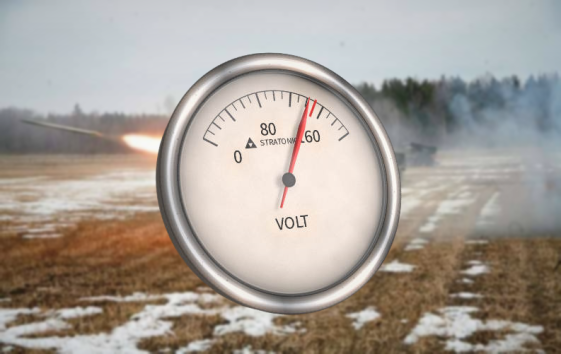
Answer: 140 V
